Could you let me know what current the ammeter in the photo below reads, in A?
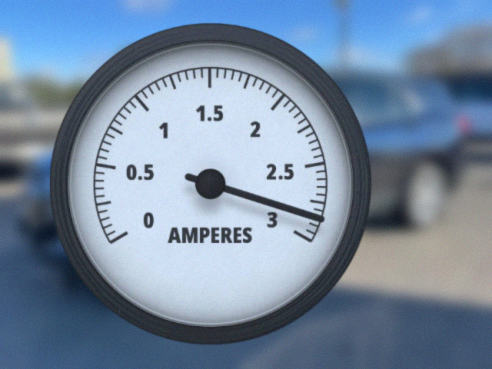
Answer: 2.85 A
